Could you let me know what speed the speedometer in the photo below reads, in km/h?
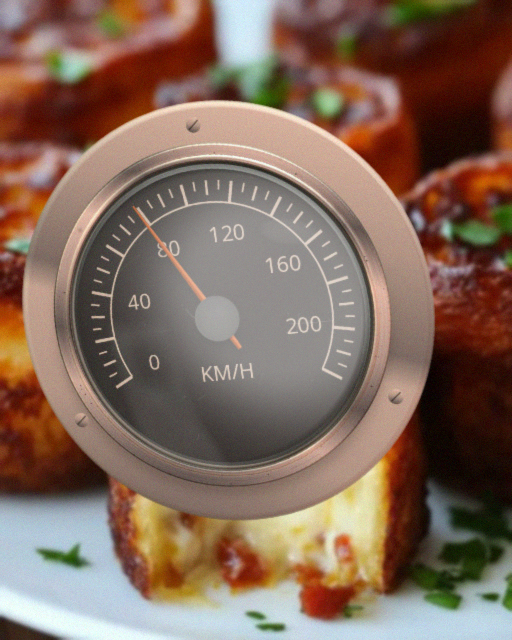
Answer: 80 km/h
